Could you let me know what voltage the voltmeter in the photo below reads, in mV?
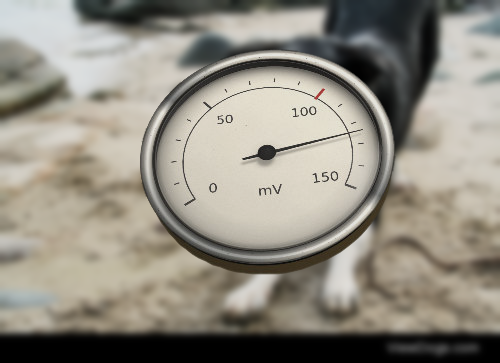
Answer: 125 mV
